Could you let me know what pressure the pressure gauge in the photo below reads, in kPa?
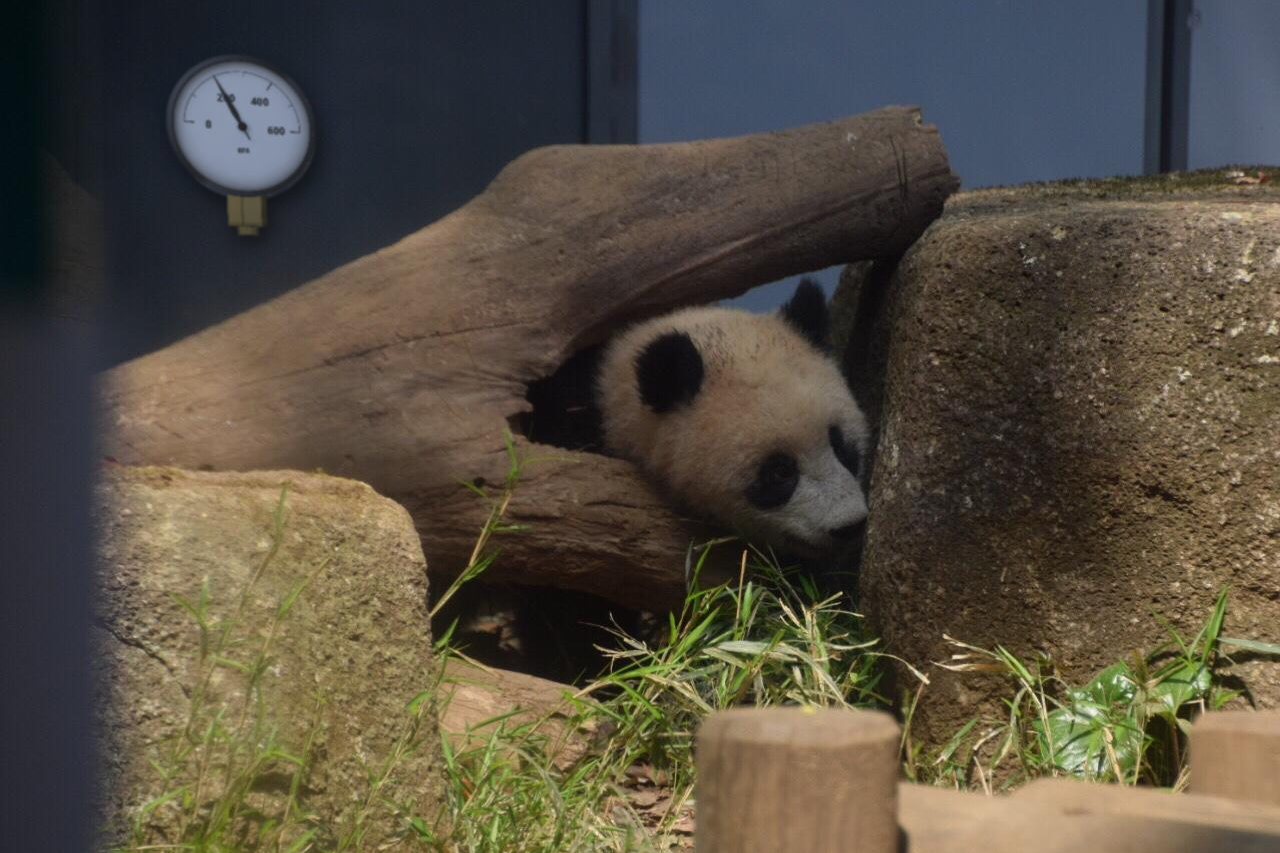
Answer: 200 kPa
